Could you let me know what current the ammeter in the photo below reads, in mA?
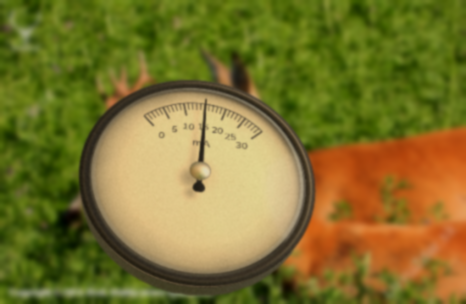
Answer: 15 mA
